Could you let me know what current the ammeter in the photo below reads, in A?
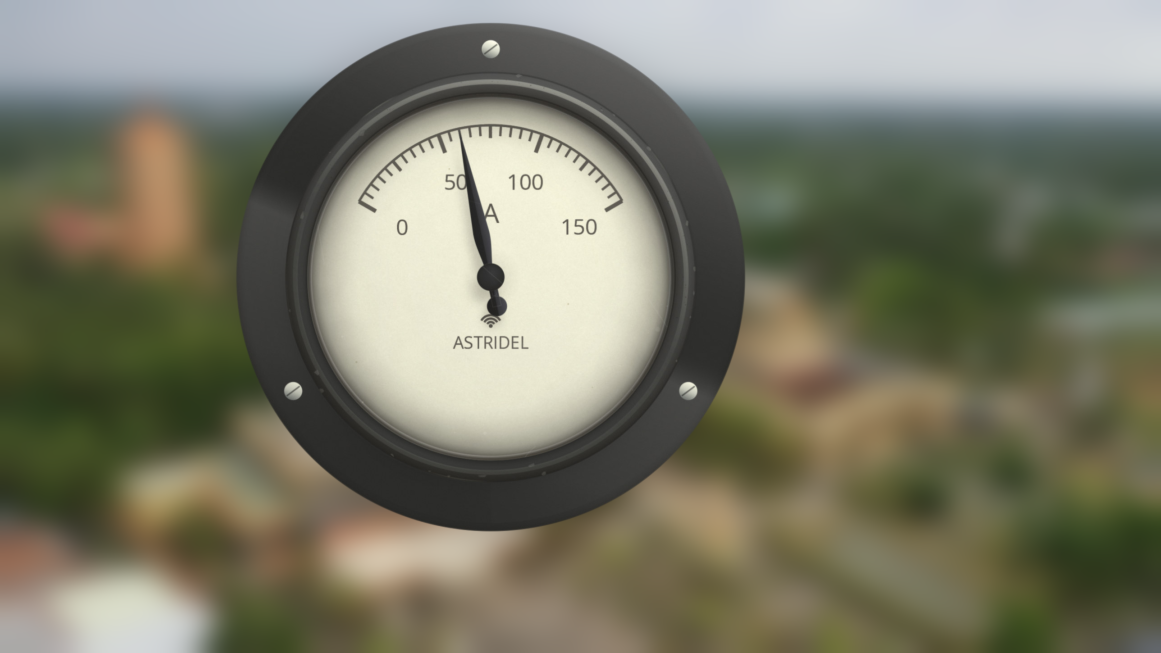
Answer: 60 A
